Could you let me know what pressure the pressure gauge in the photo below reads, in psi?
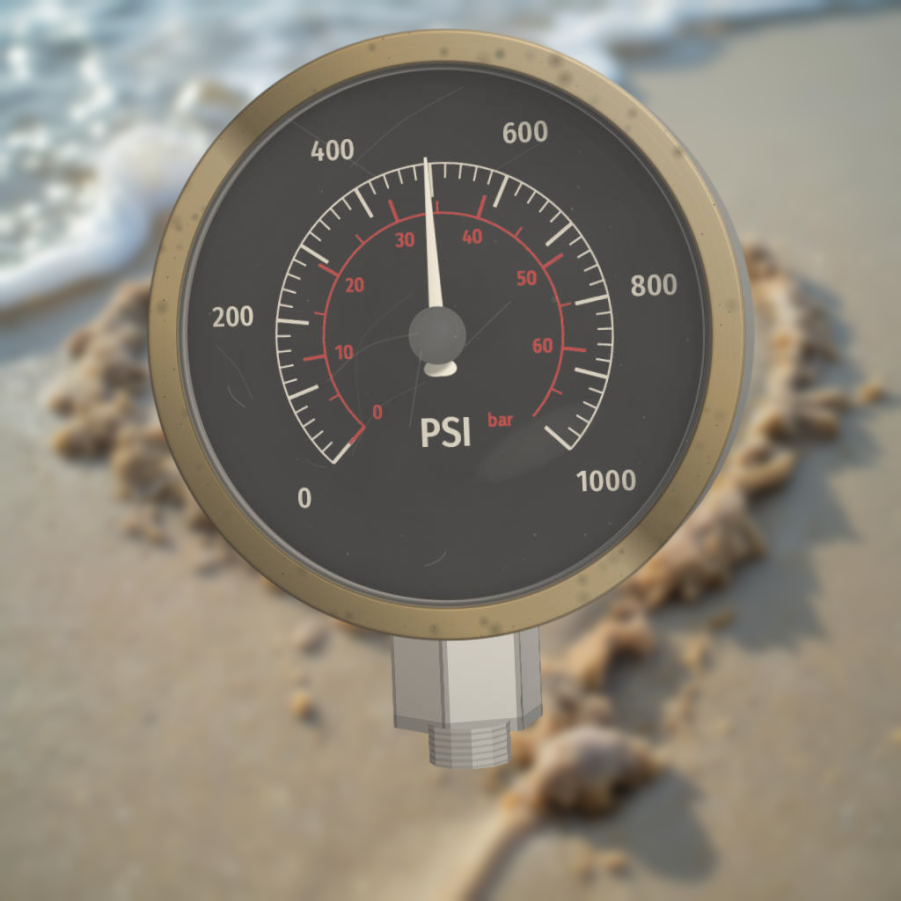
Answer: 500 psi
